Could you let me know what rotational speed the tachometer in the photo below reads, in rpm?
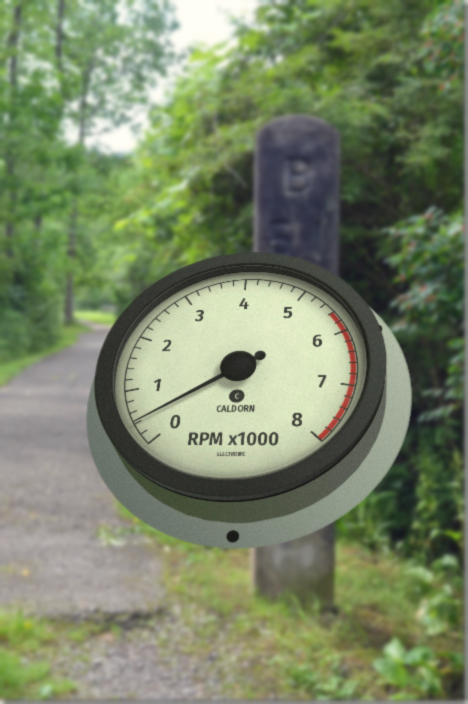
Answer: 400 rpm
